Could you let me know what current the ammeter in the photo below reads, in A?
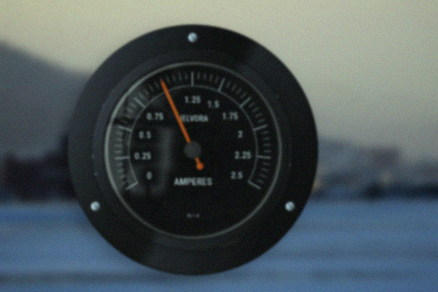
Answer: 1 A
